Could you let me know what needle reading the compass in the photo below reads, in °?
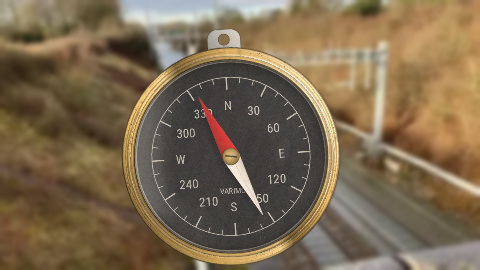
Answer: 335 °
